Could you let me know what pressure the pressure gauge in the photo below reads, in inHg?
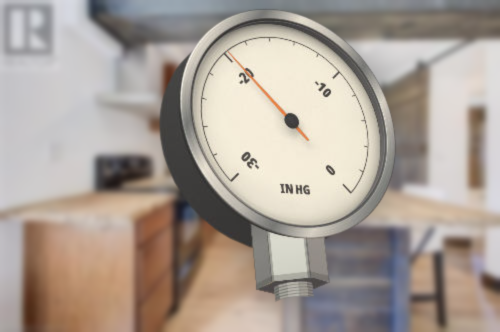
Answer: -20 inHg
